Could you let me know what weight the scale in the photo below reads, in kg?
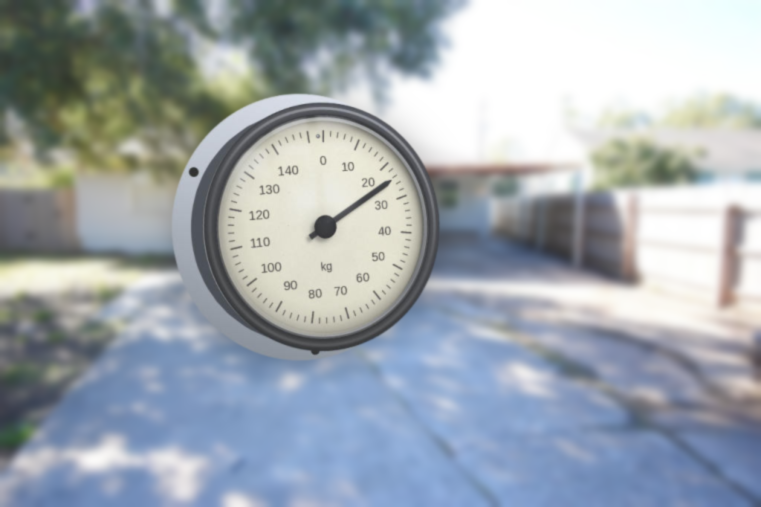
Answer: 24 kg
